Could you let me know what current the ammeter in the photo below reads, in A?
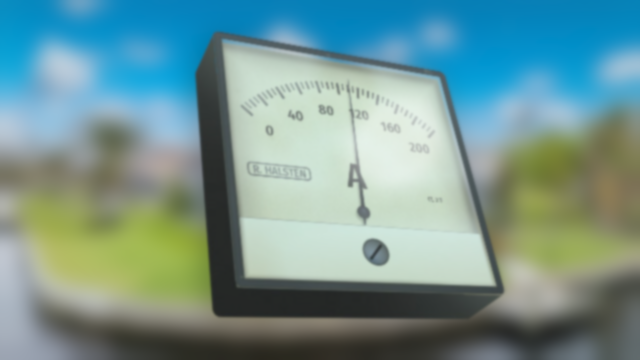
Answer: 110 A
